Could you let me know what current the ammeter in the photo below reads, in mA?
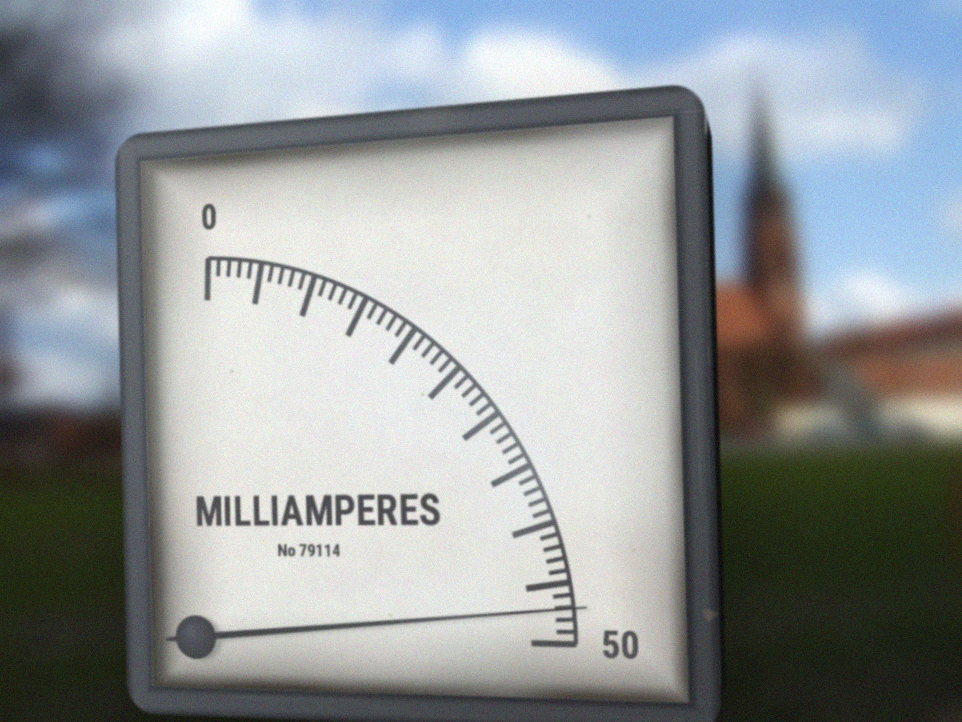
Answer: 47 mA
